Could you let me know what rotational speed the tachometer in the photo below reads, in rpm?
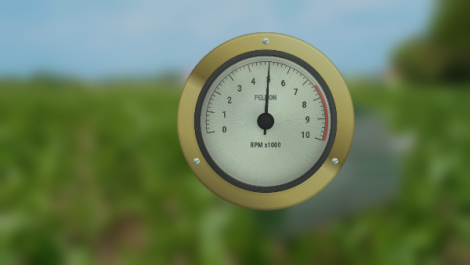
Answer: 5000 rpm
